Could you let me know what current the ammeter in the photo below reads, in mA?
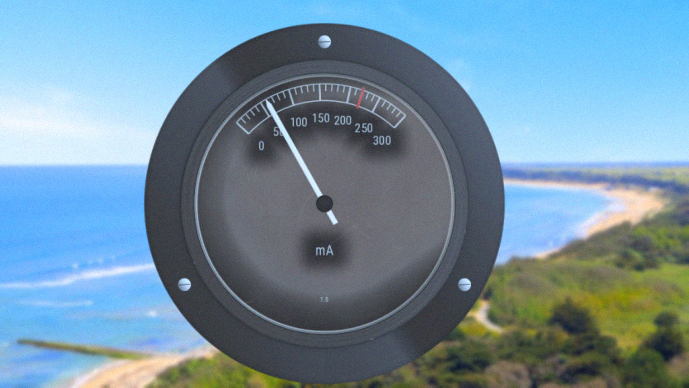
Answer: 60 mA
